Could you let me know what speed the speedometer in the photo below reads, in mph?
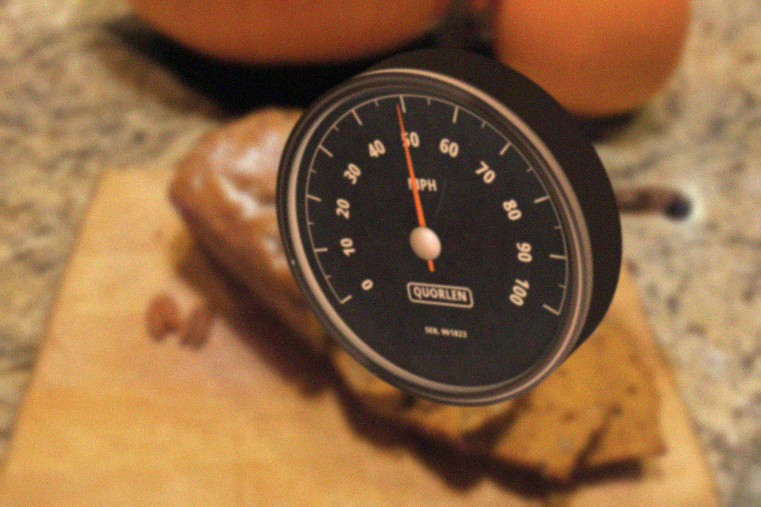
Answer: 50 mph
